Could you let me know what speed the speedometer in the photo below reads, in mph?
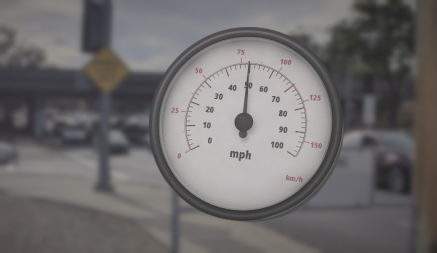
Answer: 50 mph
